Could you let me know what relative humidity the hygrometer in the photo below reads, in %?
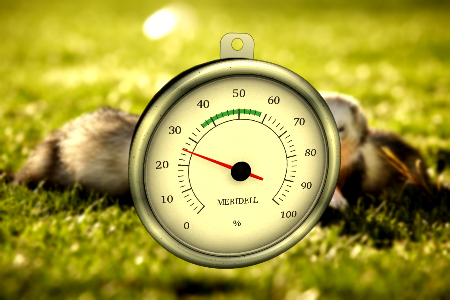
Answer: 26 %
